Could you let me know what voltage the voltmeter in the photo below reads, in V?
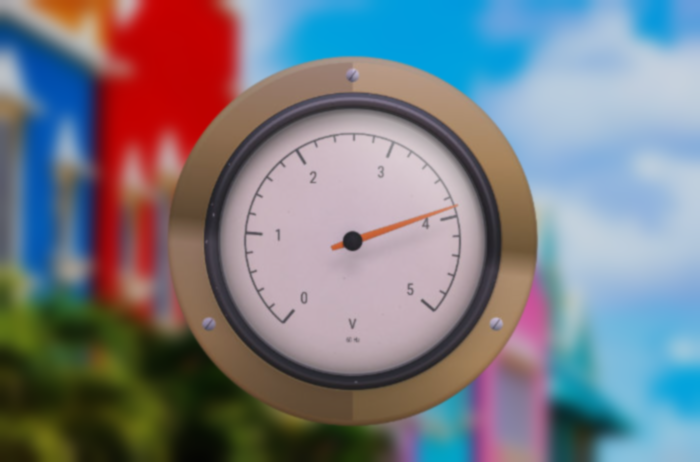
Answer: 3.9 V
